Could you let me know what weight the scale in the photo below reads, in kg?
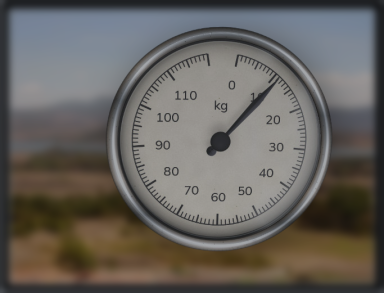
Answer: 11 kg
